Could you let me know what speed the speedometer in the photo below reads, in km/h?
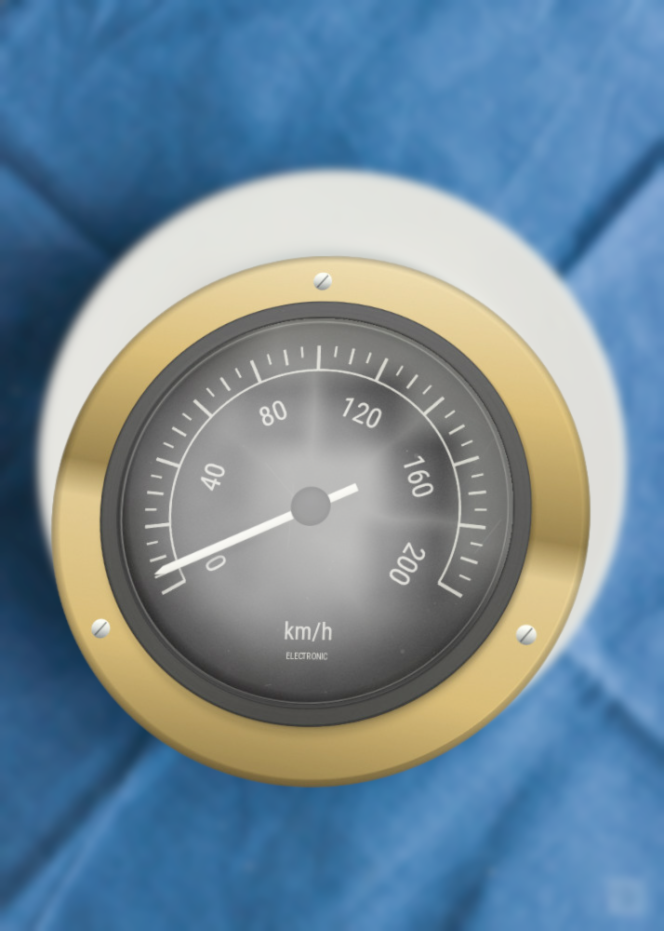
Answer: 5 km/h
